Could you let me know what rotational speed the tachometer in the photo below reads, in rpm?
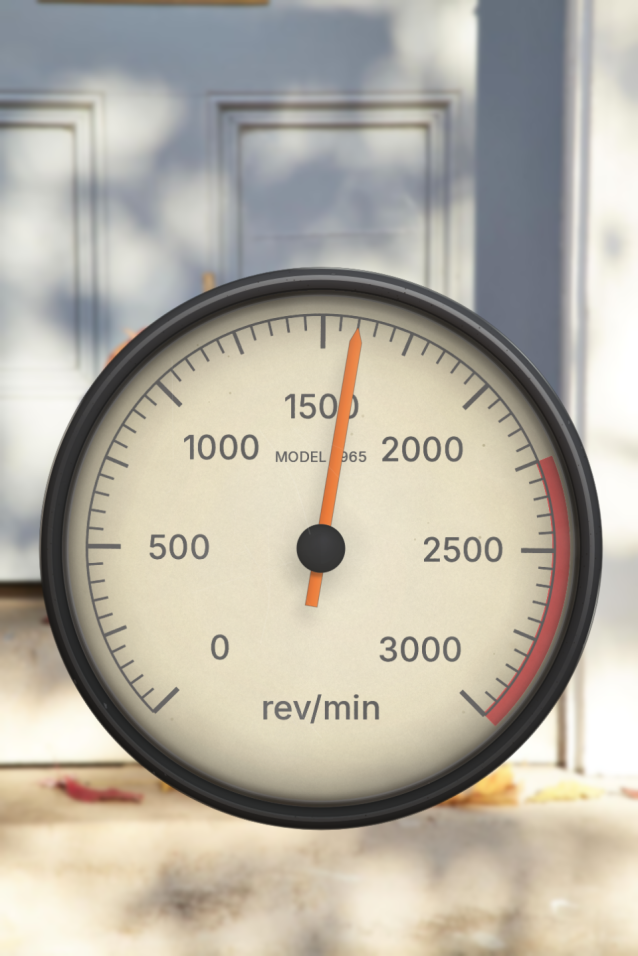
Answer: 1600 rpm
